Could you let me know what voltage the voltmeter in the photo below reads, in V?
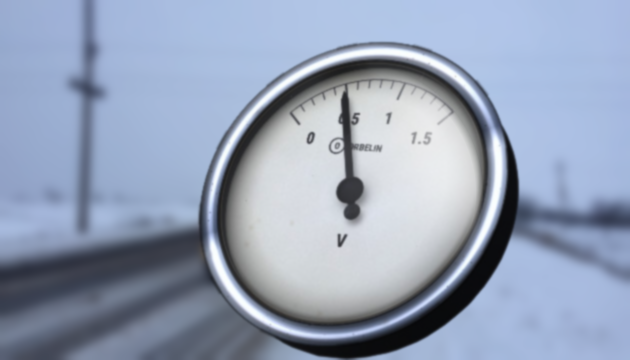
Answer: 0.5 V
